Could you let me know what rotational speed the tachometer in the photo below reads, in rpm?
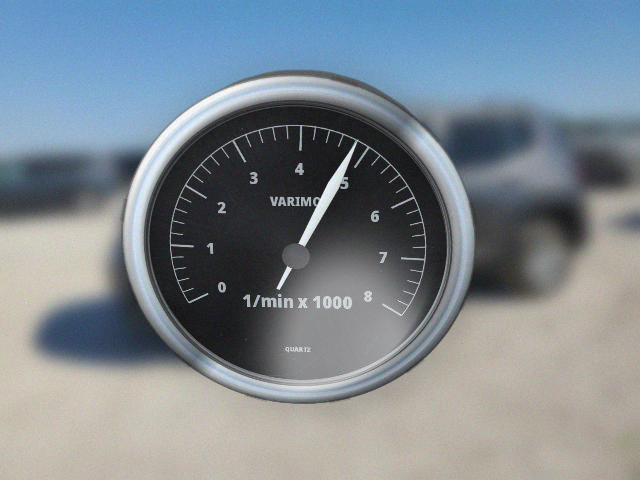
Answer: 4800 rpm
